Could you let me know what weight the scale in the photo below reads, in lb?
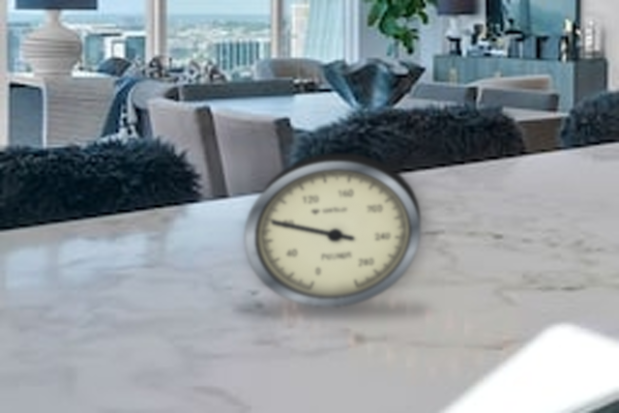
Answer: 80 lb
